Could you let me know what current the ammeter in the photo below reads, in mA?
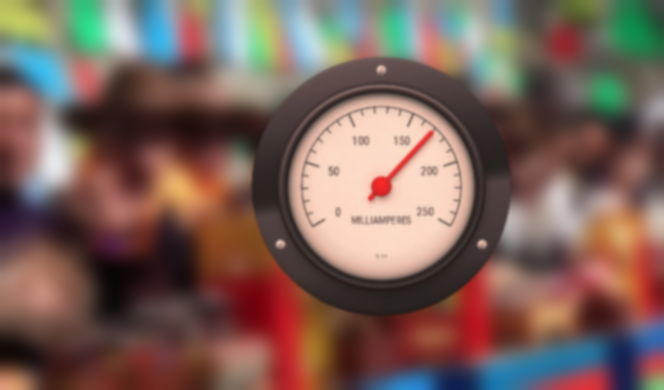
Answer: 170 mA
